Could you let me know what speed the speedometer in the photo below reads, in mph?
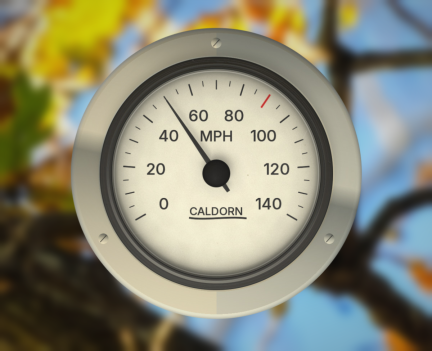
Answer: 50 mph
